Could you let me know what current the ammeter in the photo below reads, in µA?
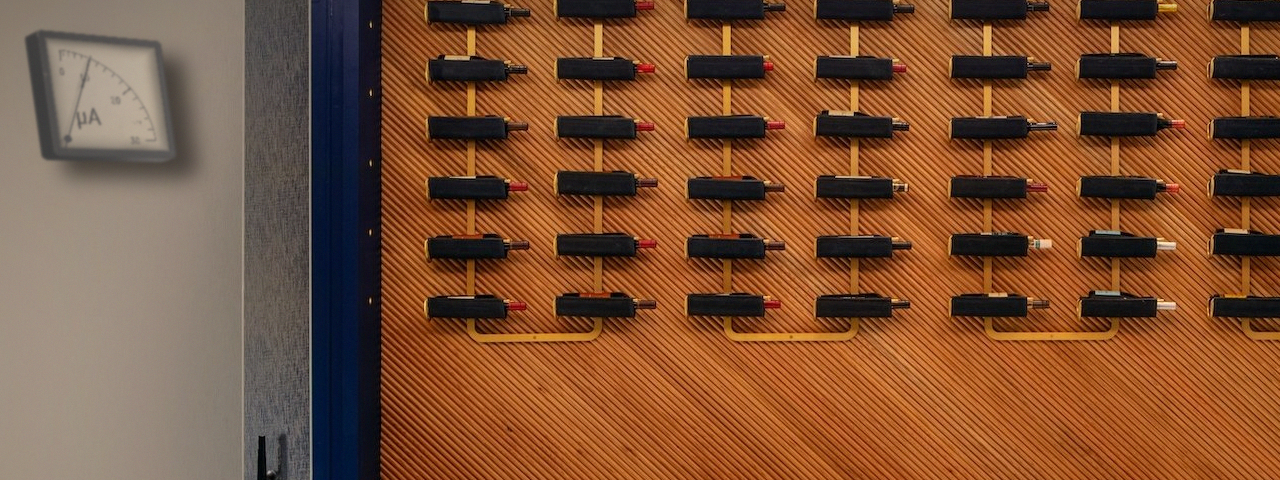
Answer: 10 µA
